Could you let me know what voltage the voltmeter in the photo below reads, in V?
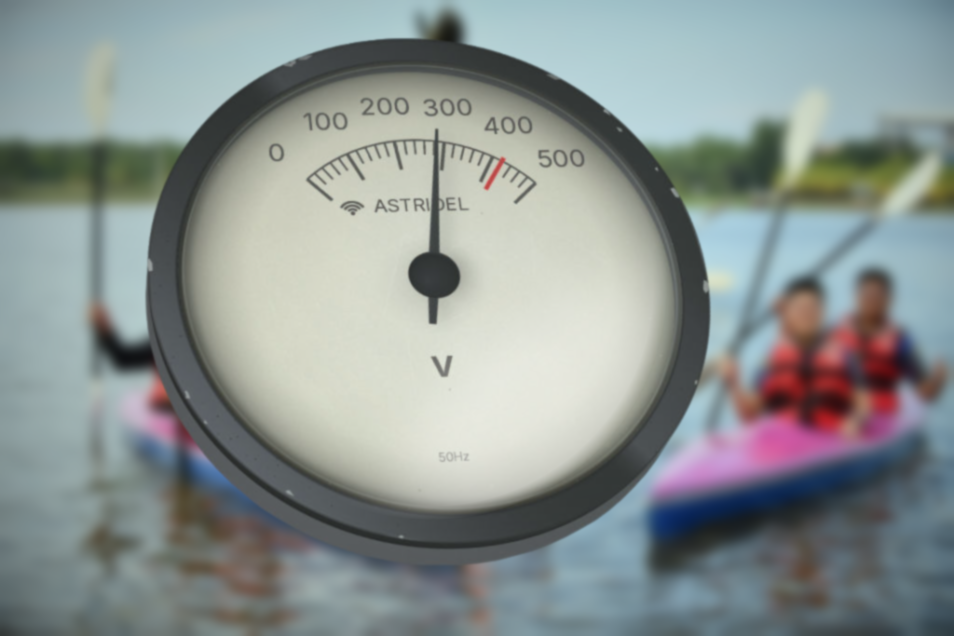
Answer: 280 V
